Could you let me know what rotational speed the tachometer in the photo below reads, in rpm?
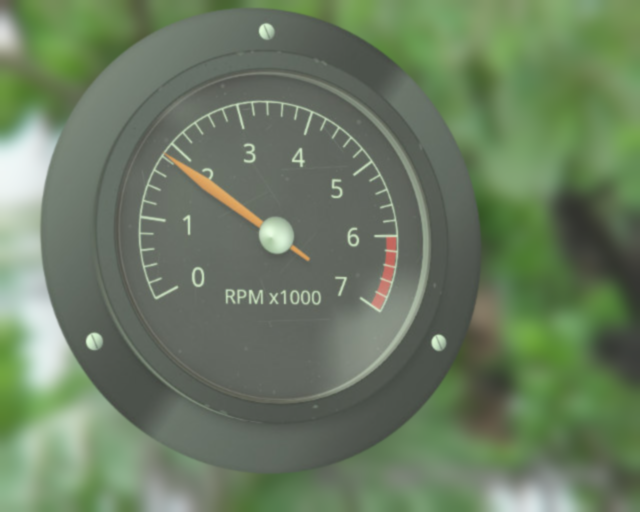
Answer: 1800 rpm
